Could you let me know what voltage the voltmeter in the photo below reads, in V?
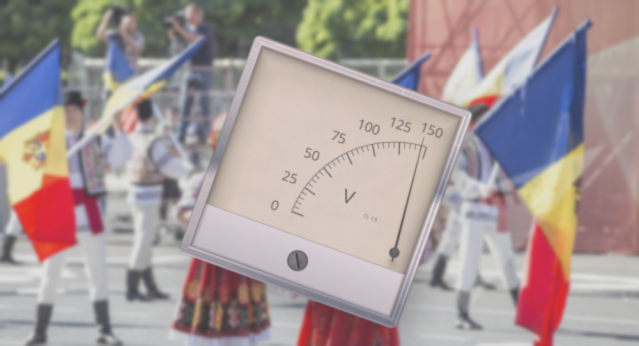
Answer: 145 V
